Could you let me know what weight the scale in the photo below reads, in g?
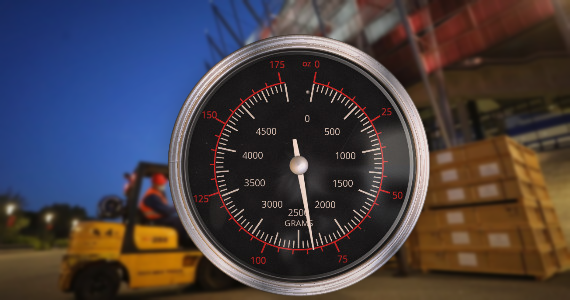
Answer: 2350 g
